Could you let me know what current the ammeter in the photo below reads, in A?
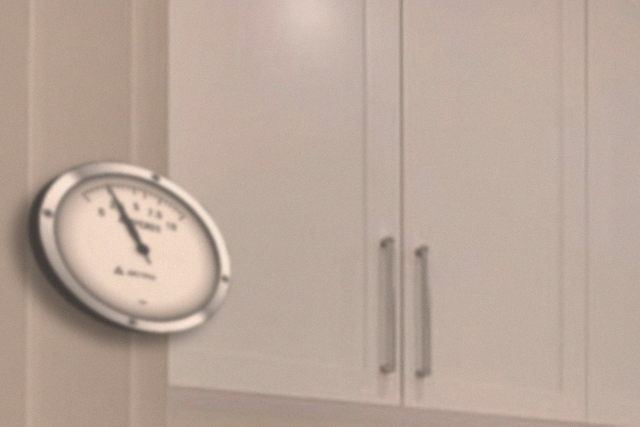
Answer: 2.5 A
